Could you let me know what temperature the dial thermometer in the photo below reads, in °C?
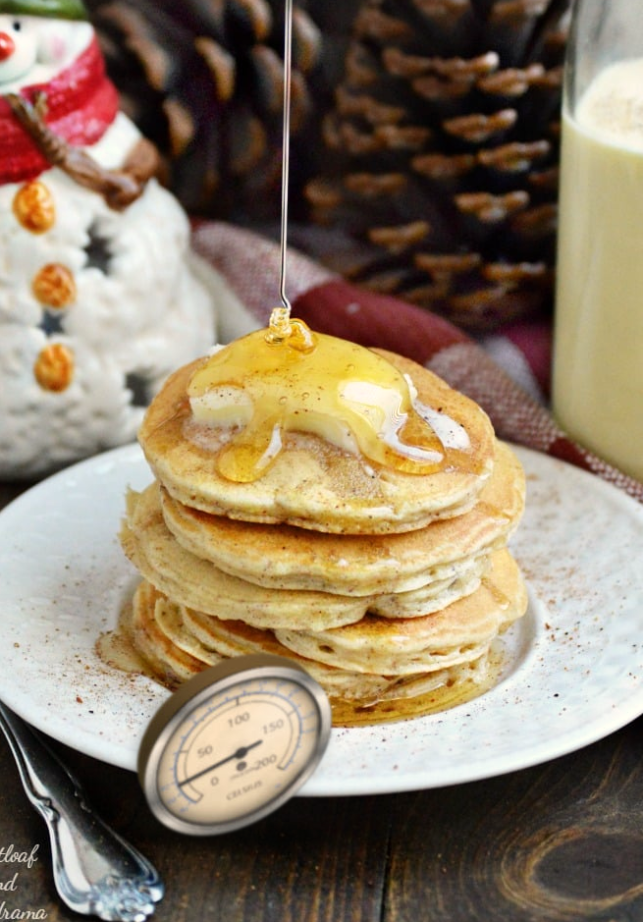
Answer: 25 °C
